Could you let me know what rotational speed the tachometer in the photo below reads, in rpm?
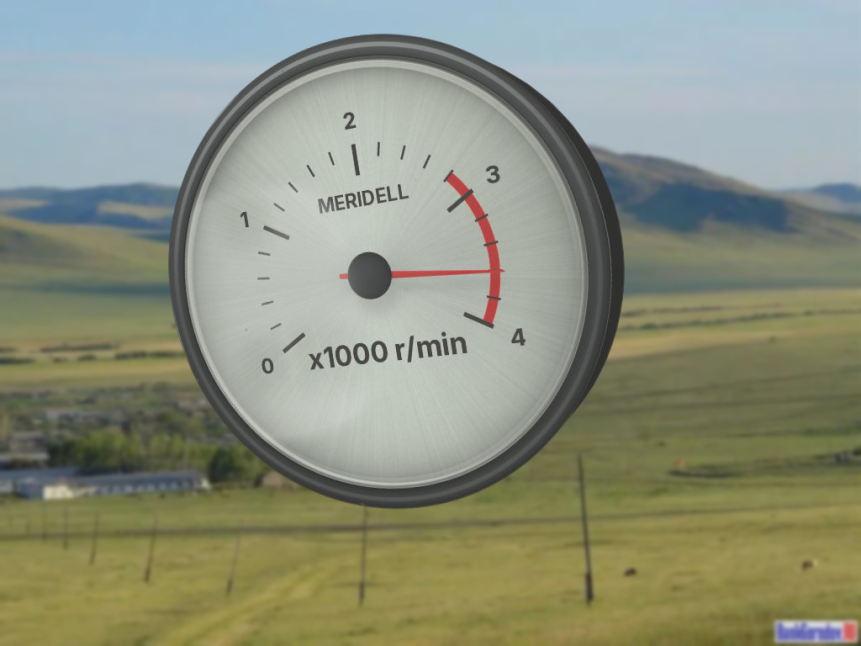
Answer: 3600 rpm
